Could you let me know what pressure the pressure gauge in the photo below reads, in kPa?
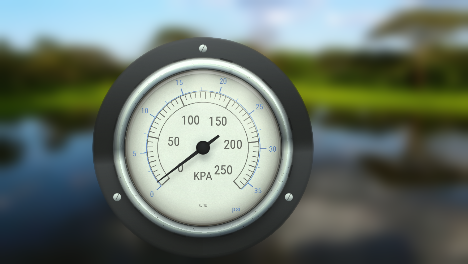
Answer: 5 kPa
